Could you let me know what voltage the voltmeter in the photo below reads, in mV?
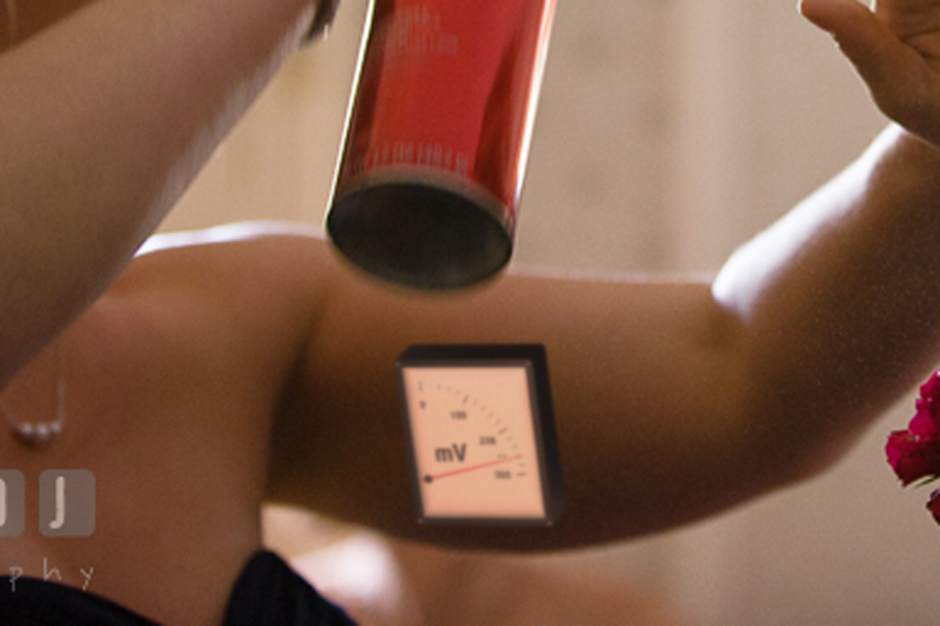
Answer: 260 mV
